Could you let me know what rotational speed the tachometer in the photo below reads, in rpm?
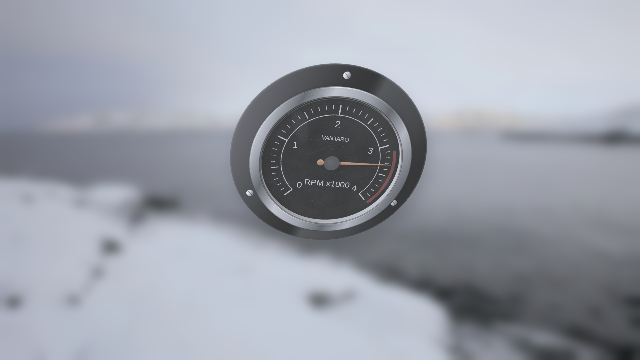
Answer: 3300 rpm
